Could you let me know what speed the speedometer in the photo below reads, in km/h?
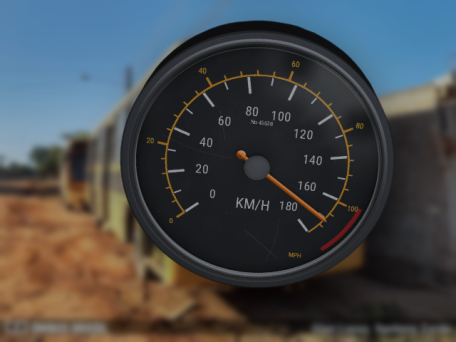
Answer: 170 km/h
